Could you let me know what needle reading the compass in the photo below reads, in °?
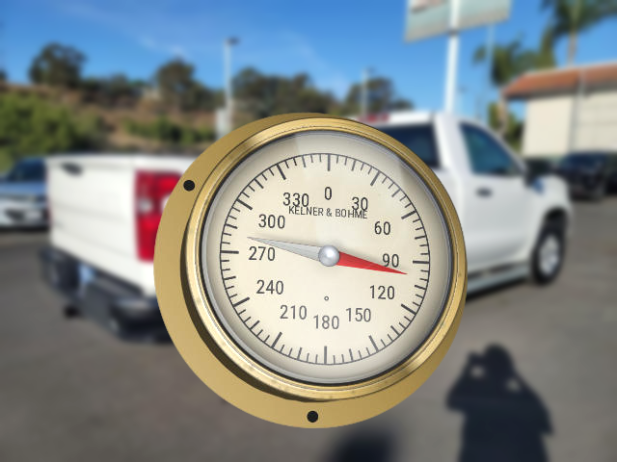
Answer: 100 °
